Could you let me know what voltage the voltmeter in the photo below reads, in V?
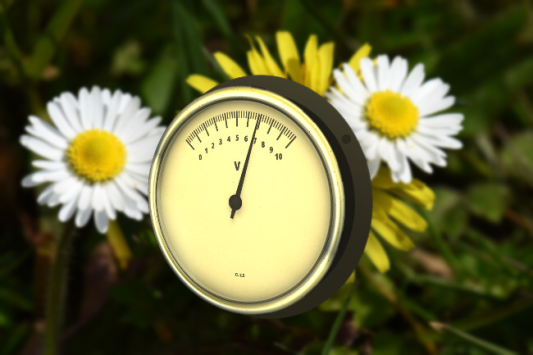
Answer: 7 V
